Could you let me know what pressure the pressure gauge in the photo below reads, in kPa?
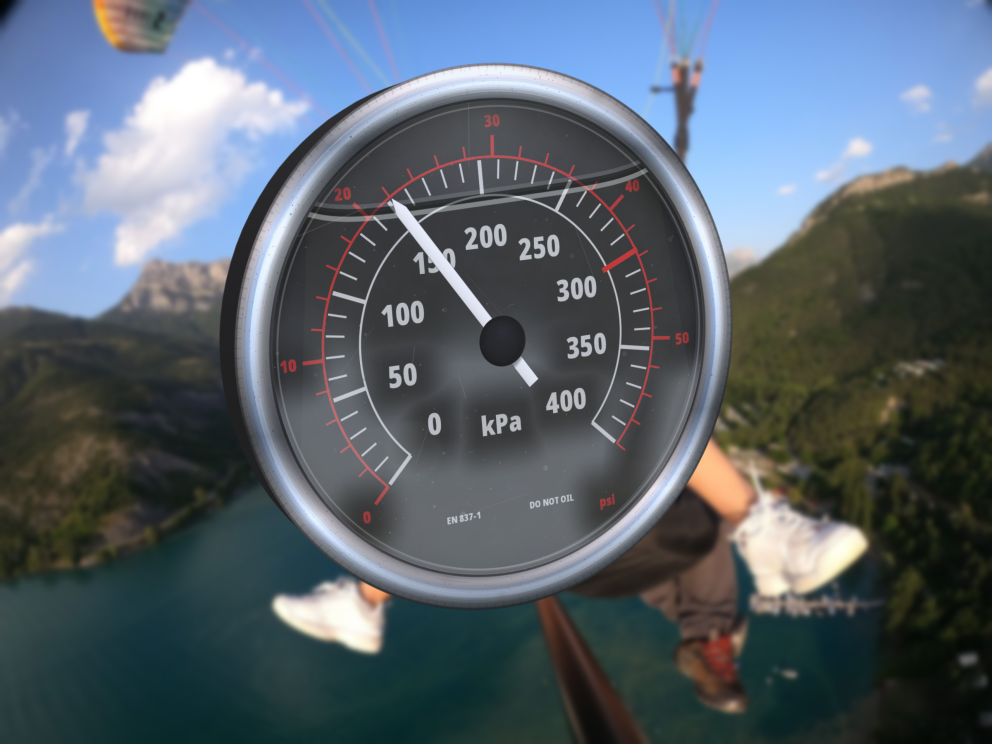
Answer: 150 kPa
